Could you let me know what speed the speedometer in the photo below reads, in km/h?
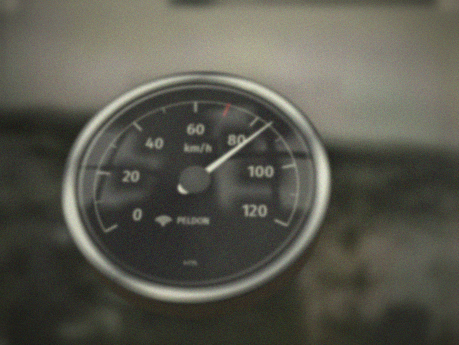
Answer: 85 km/h
